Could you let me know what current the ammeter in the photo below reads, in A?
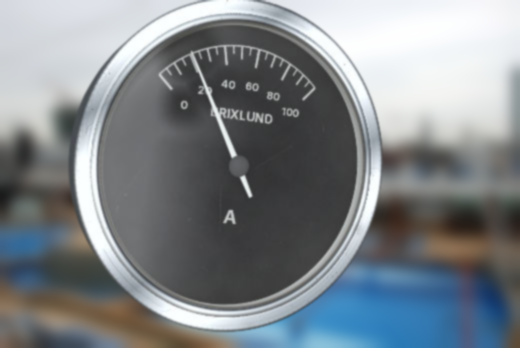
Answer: 20 A
